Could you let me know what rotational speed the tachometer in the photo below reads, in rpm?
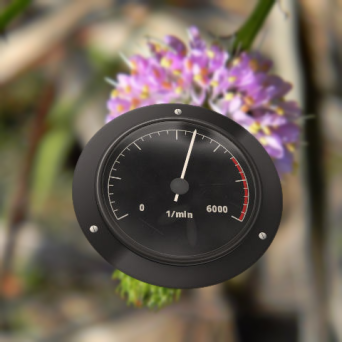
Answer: 3400 rpm
